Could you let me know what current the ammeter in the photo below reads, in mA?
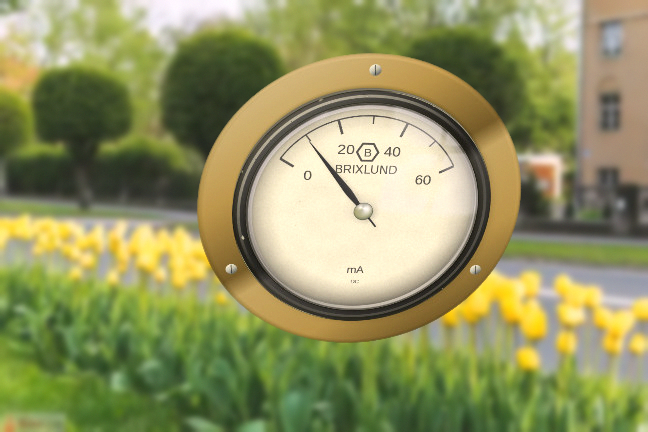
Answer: 10 mA
